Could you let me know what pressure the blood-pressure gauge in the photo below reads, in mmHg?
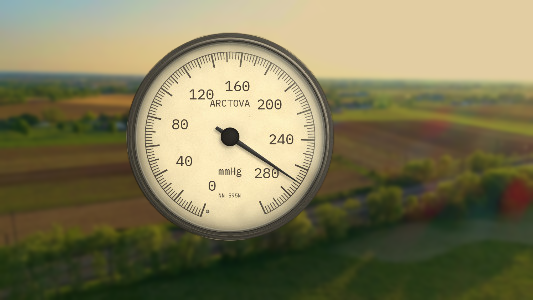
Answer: 270 mmHg
